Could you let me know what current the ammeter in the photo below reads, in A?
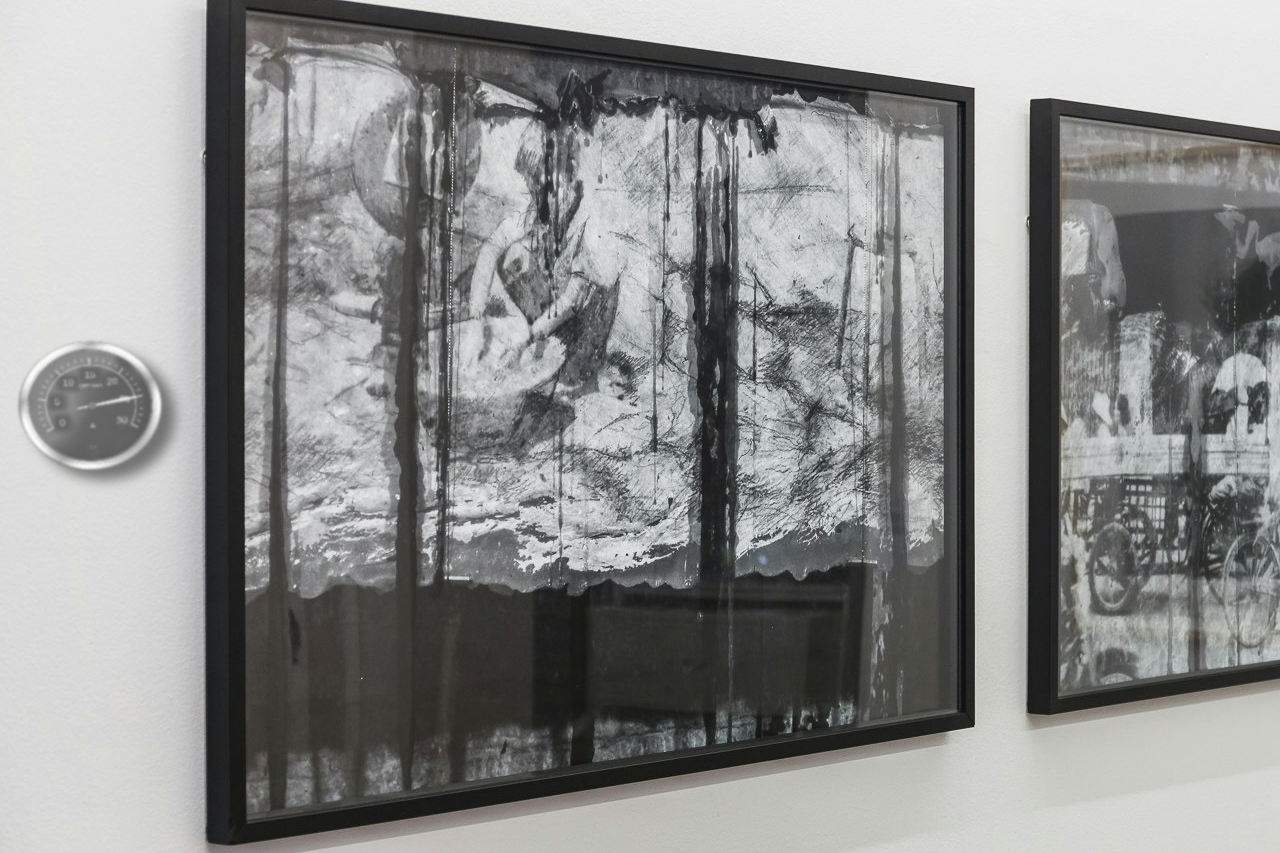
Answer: 25 A
